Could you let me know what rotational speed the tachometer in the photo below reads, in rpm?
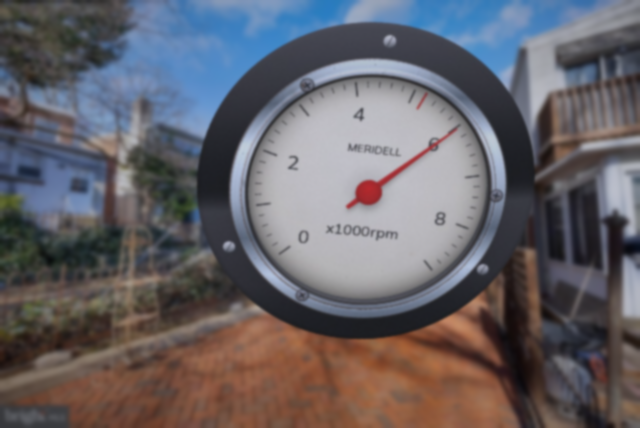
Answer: 6000 rpm
